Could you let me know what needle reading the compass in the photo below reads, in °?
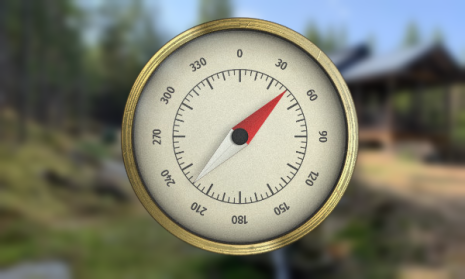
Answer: 45 °
